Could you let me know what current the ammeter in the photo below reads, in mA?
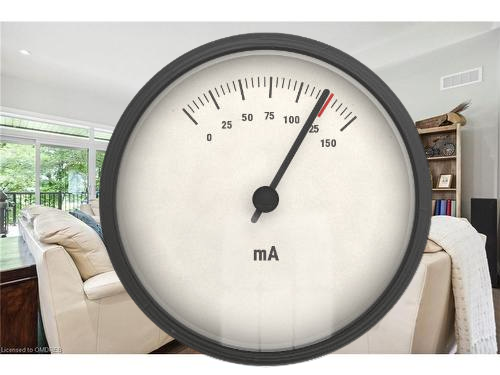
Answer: 120 mA
